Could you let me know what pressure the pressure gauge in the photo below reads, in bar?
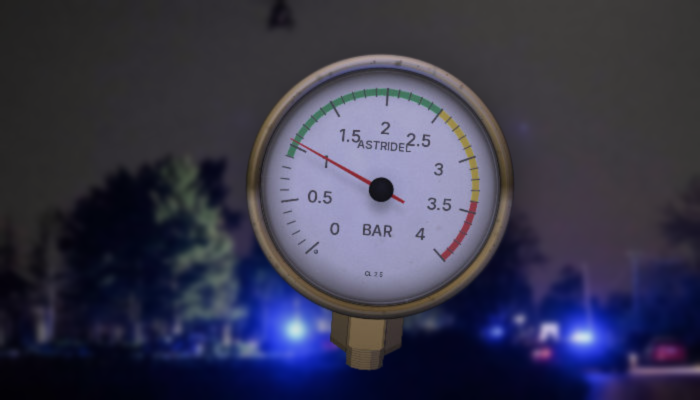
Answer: 1.05 bar
